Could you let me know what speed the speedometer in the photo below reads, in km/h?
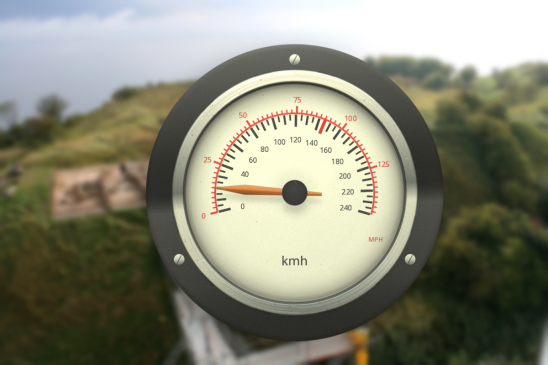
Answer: 20 km/h
